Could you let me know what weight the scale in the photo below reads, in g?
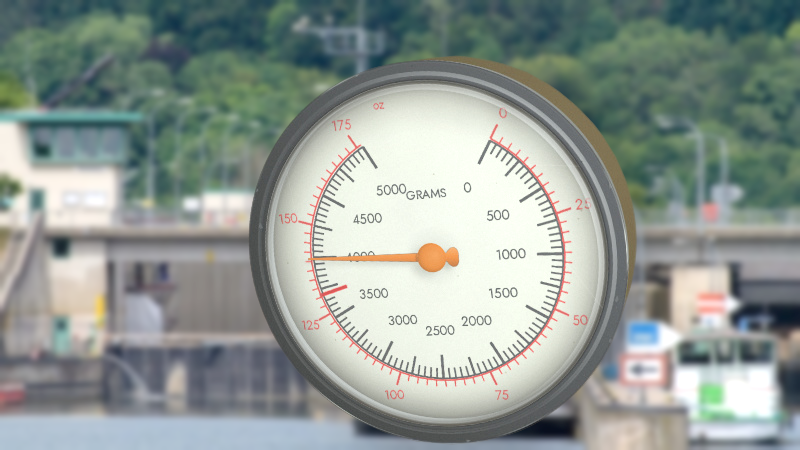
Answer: 4000 g
